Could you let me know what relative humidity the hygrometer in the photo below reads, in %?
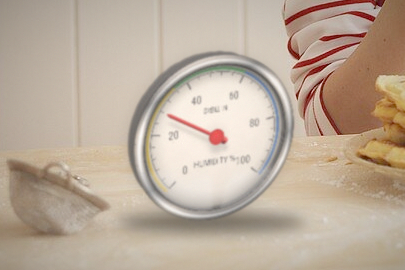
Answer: 28 %
